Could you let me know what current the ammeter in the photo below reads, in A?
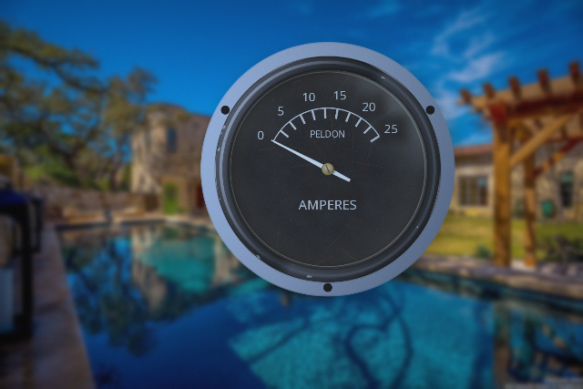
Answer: 0 A
